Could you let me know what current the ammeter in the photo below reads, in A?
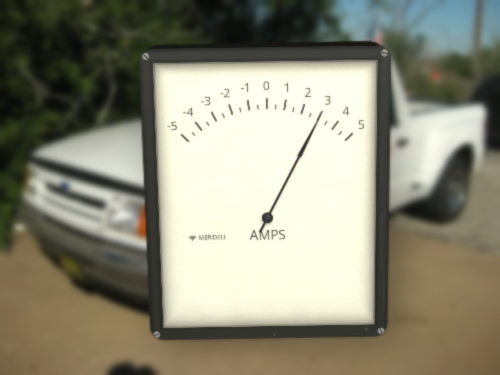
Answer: 3 A
